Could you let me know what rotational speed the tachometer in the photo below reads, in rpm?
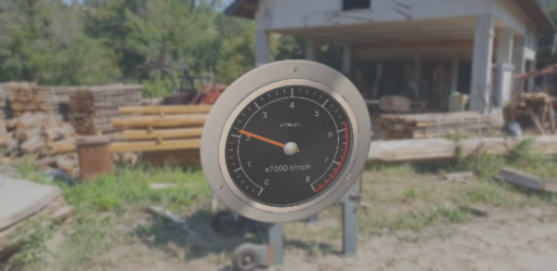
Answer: 2200 rpm
